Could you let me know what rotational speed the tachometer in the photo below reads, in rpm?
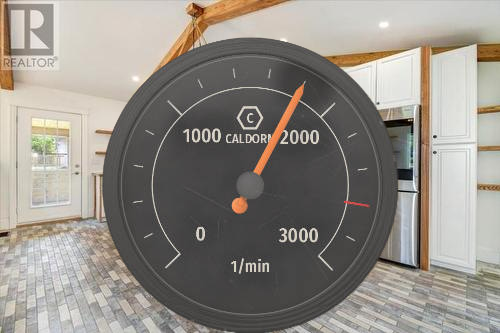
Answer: 1800 rpm
